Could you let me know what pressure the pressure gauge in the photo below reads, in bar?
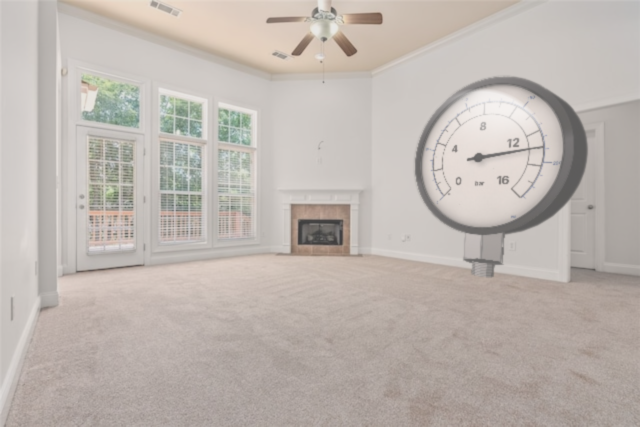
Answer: 13 bar
